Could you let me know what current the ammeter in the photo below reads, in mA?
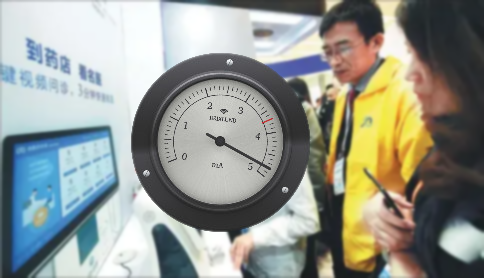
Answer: 4.8 mA
